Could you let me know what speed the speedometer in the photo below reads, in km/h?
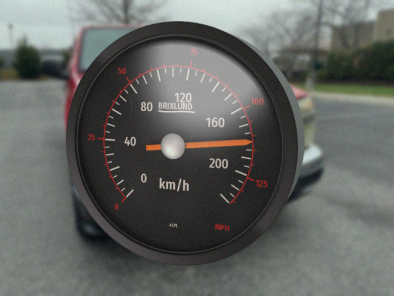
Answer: 180 km/h
